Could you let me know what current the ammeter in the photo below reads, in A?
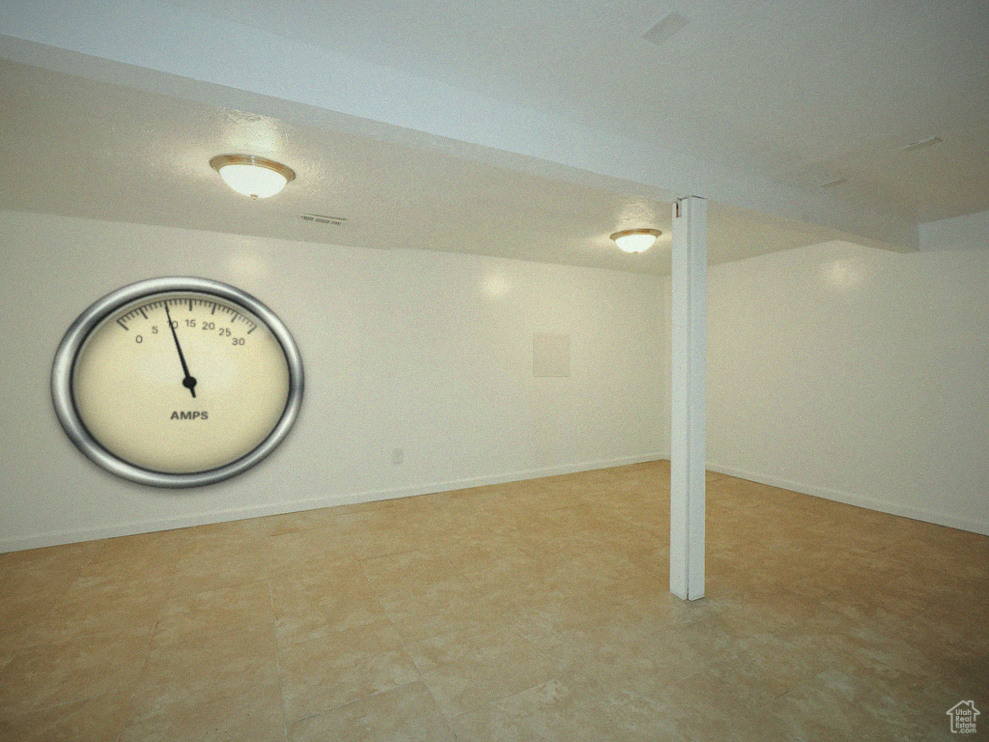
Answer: 10 A
